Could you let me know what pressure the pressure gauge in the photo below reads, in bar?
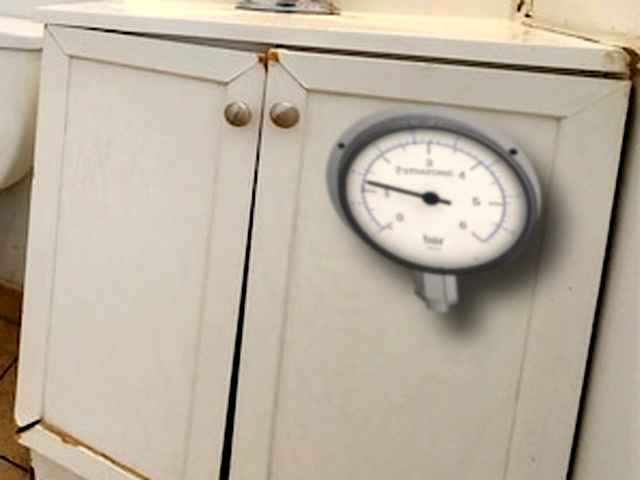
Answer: 1.25 bar
